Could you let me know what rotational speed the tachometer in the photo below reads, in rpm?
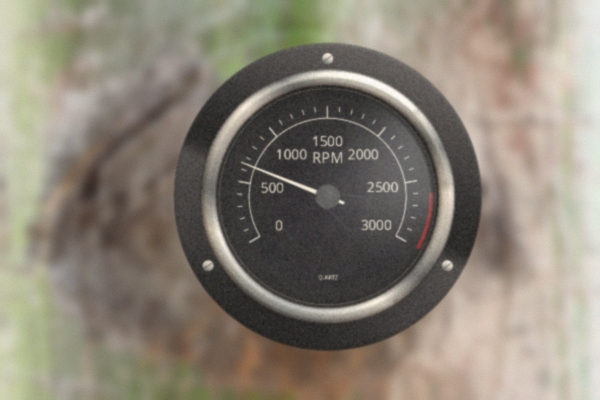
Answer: 650 rpm
